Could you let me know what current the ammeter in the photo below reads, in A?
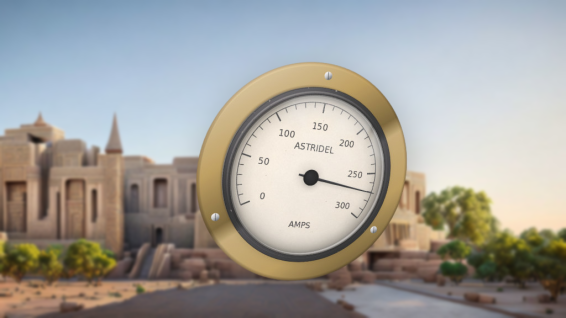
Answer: 270 A
